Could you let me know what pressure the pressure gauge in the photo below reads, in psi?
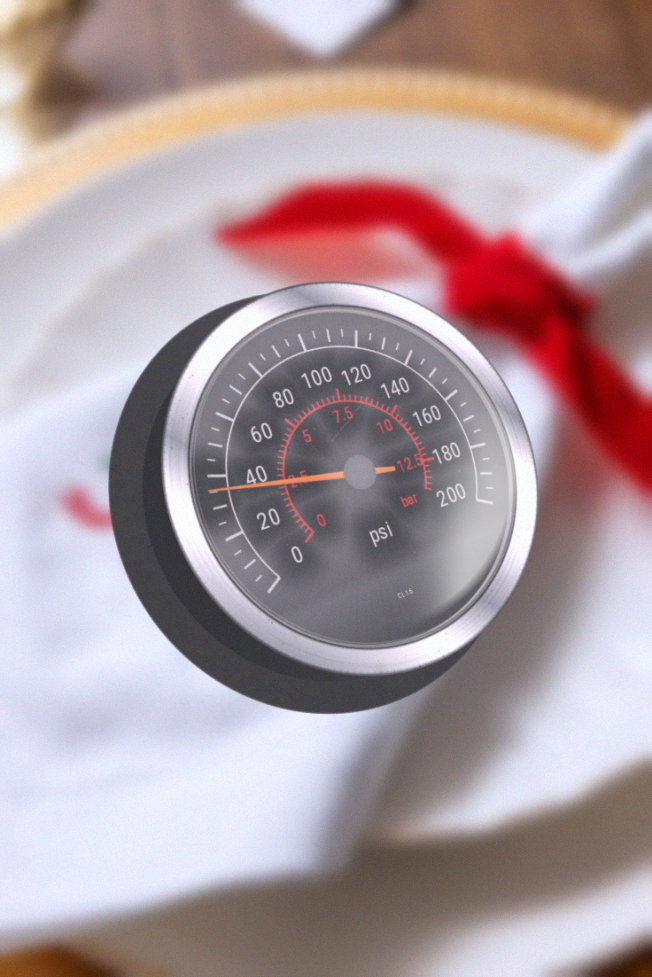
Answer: 35 psi
